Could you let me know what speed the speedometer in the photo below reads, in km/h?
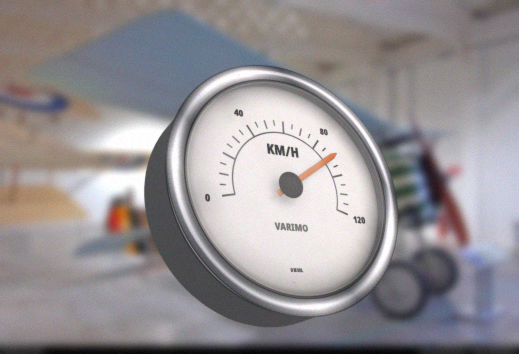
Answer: 90 km/h
